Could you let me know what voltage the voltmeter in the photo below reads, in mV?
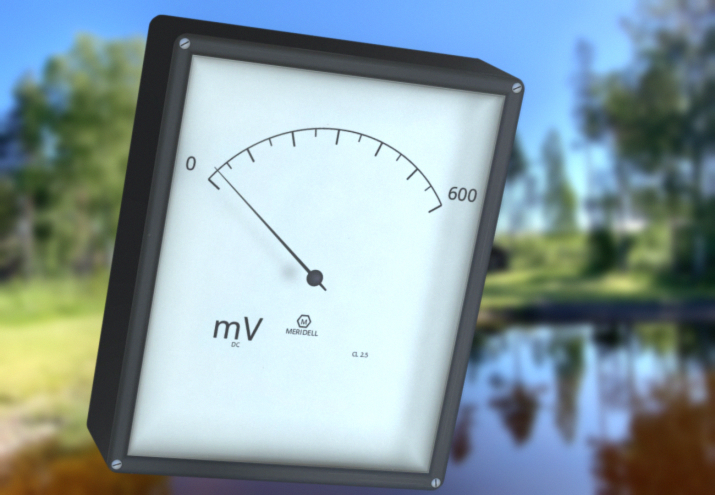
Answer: 25 mV
